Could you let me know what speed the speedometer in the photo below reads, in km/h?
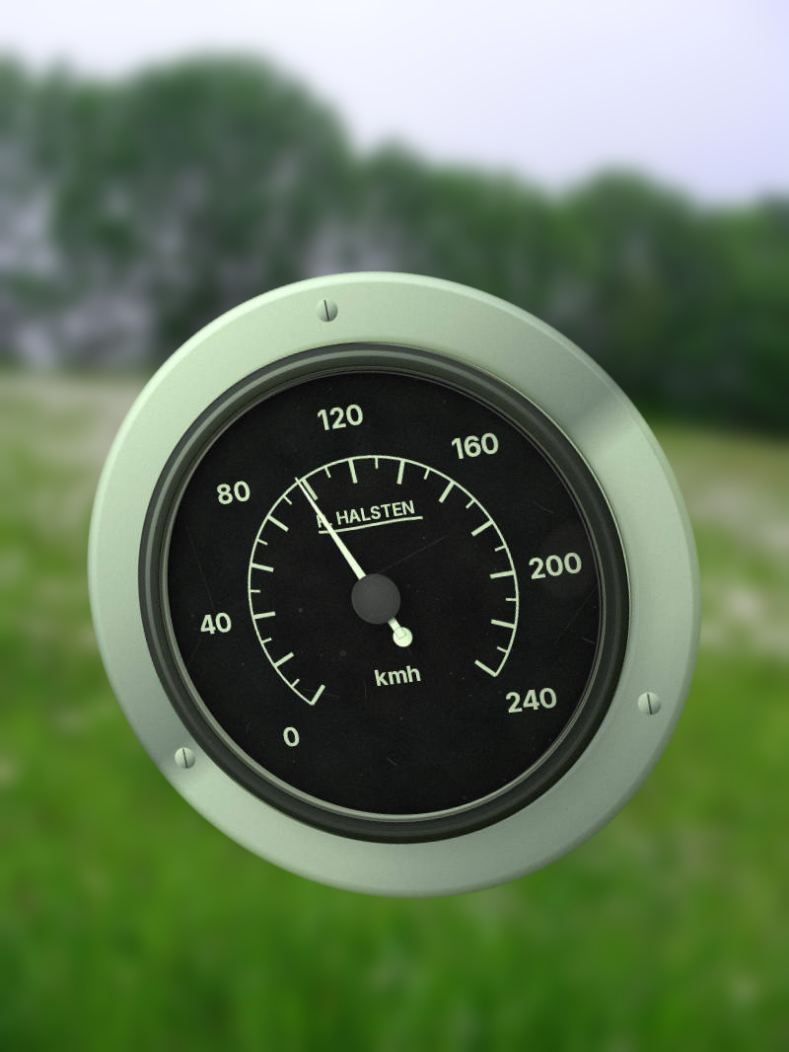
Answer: 100 km/h
